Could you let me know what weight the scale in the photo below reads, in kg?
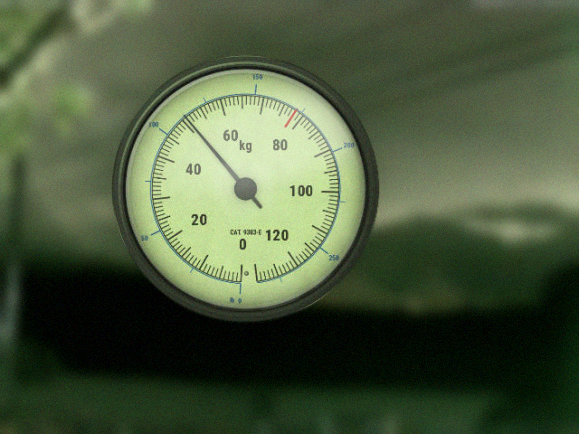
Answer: 51 kg
